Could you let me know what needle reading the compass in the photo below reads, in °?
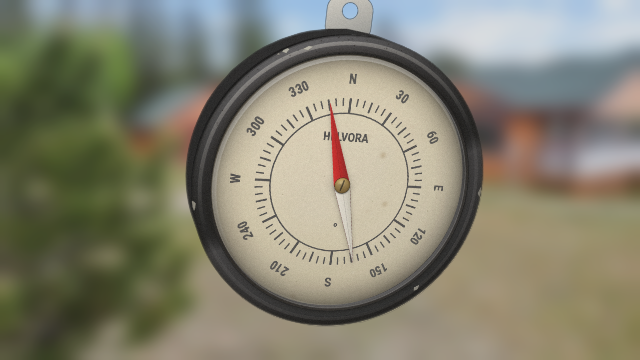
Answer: 345 °
